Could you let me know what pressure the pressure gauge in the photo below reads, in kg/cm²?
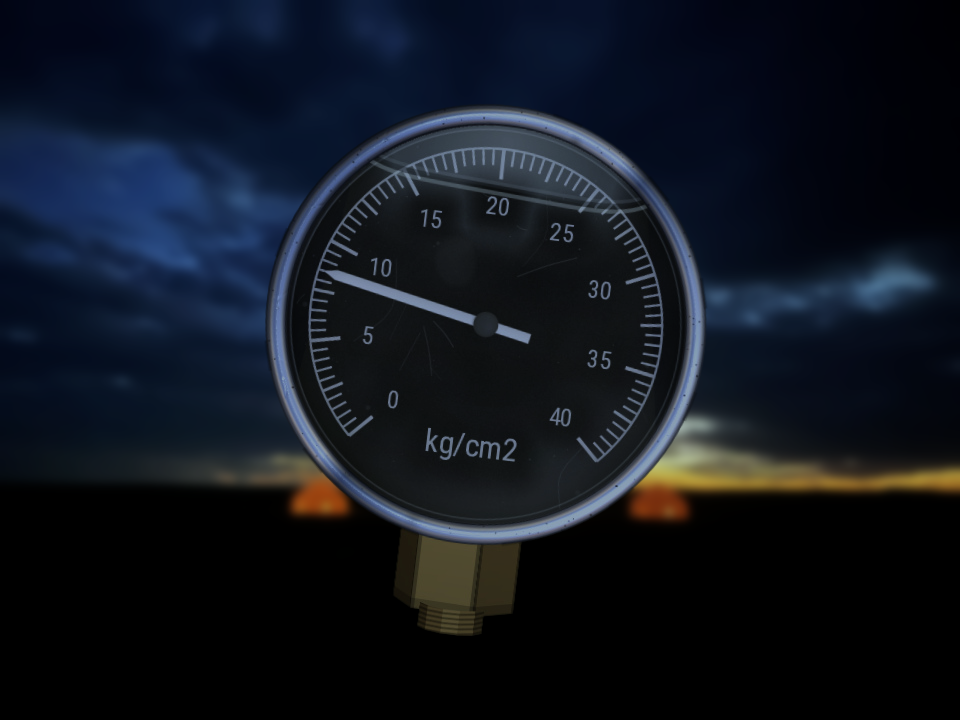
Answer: 8.5 kg/cm²
